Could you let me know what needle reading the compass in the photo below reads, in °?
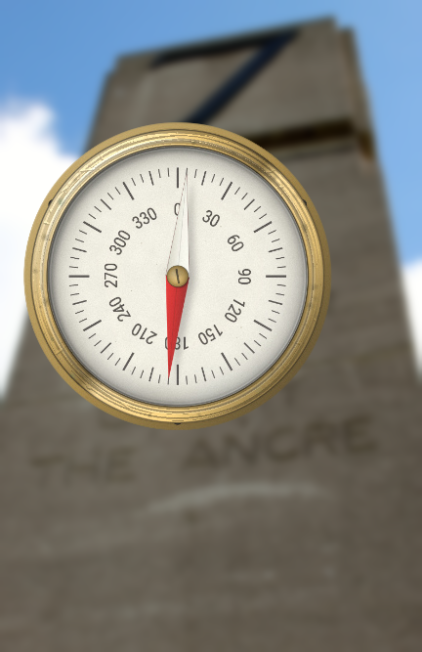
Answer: 185 °
